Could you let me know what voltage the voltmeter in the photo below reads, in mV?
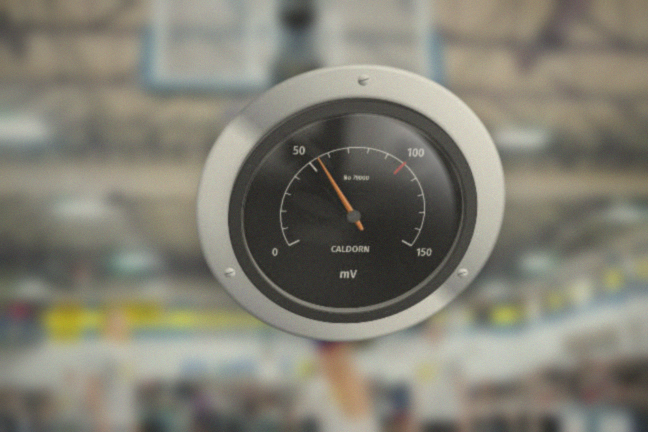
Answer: 55 mV
